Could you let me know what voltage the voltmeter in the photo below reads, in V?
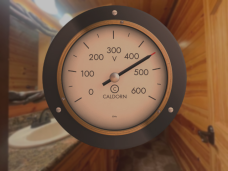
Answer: 450 V
